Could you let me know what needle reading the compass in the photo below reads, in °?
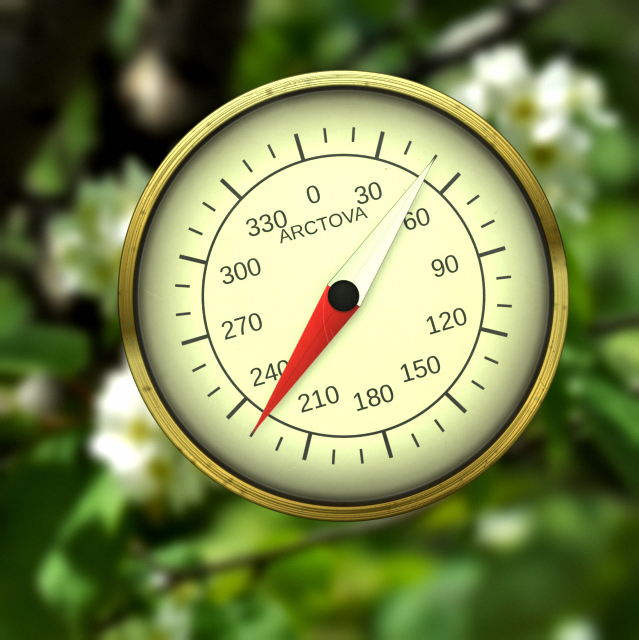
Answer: 230 °
